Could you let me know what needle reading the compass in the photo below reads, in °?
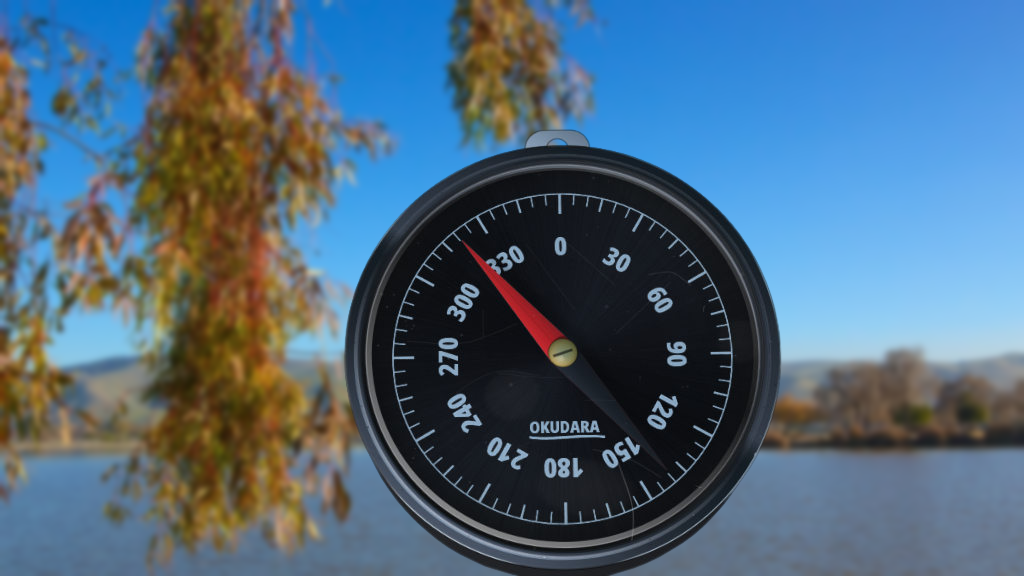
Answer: 320 °
